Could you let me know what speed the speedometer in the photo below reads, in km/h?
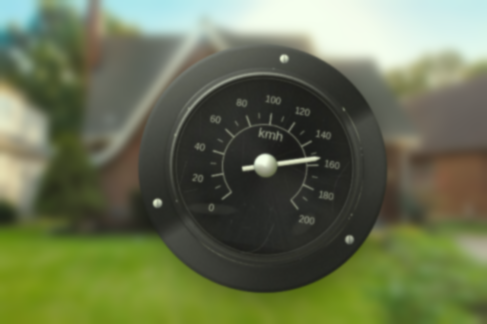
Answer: 155 km/h
